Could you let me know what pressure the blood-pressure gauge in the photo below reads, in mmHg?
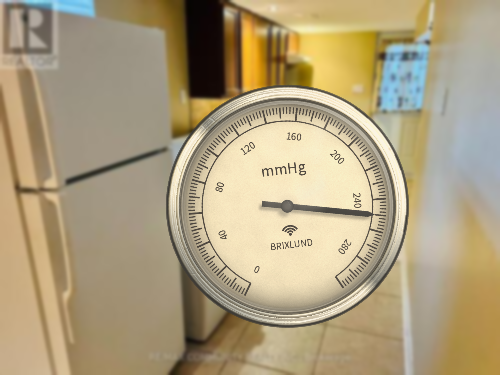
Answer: 250 mmHg
